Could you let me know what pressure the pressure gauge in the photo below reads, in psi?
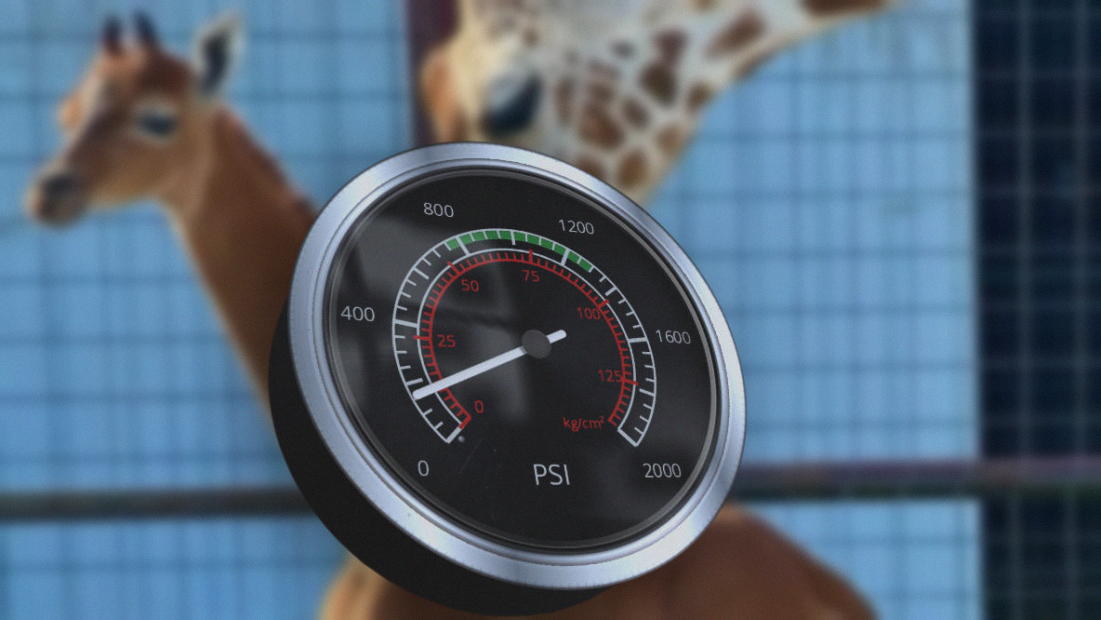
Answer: 150 psi
